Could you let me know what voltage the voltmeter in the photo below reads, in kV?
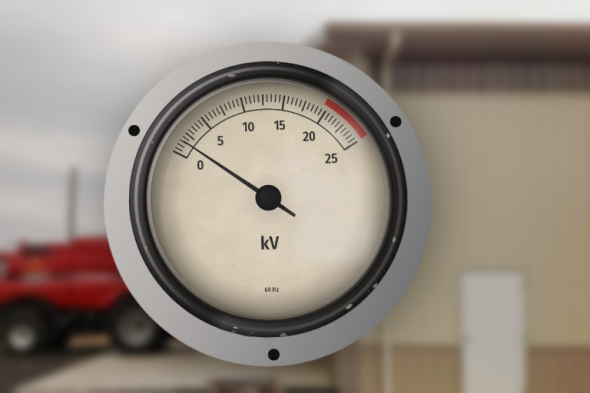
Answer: 1.5 kV
